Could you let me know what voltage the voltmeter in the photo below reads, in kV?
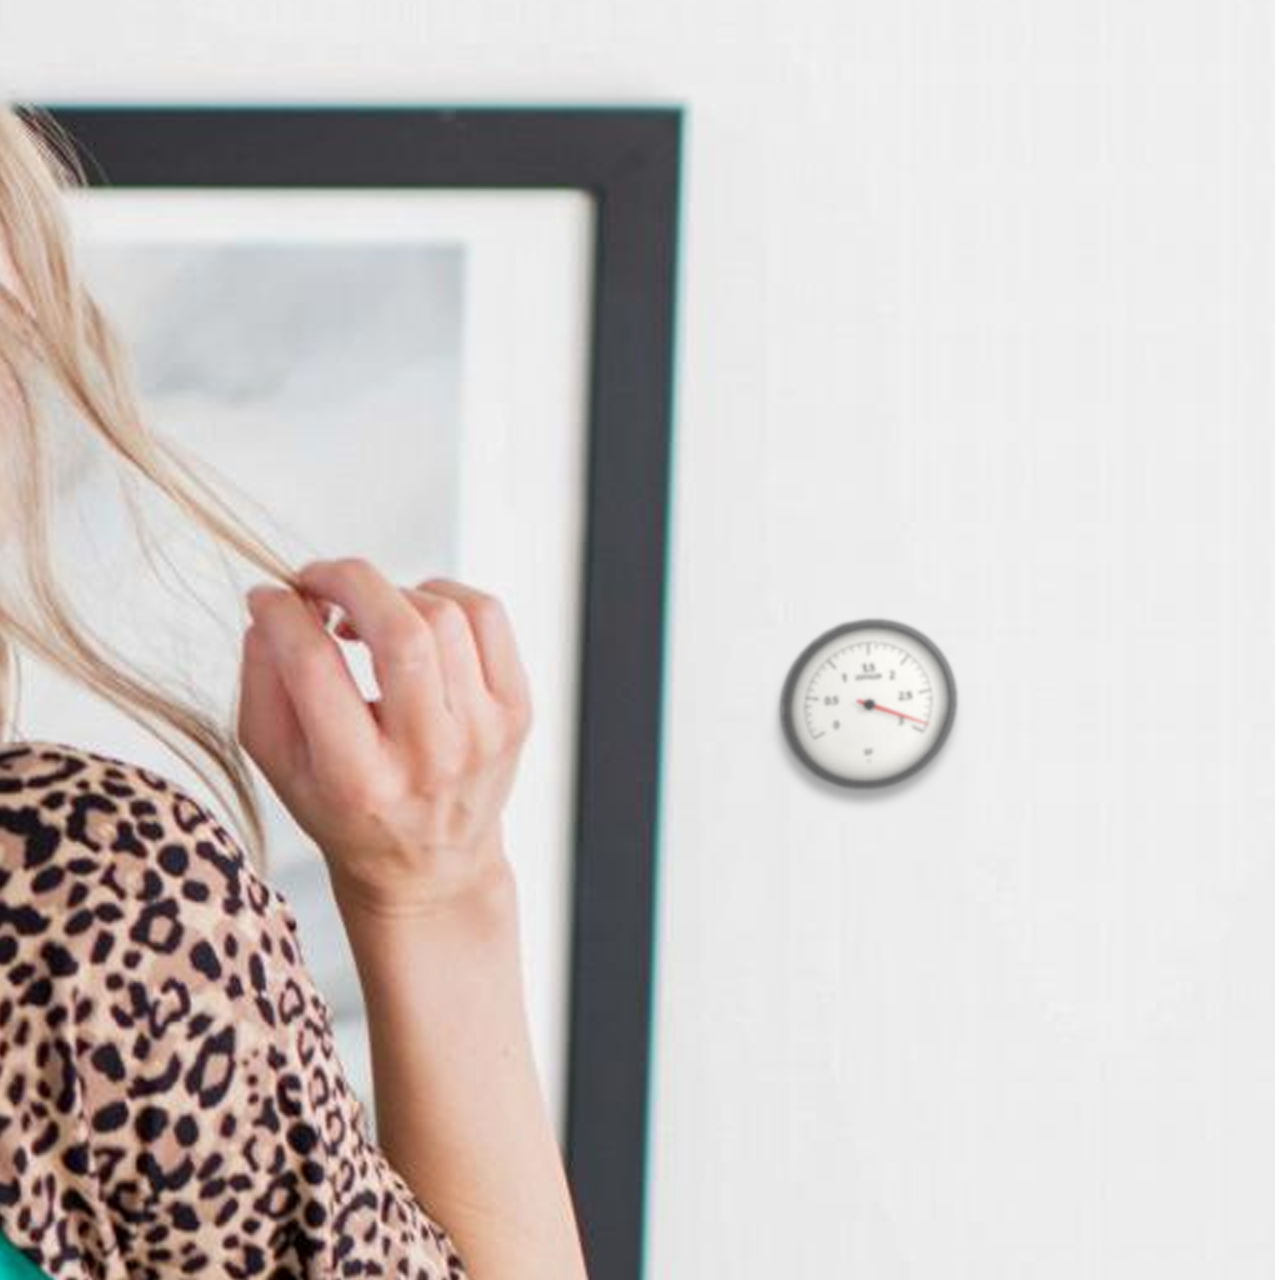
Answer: 2.9 kV
